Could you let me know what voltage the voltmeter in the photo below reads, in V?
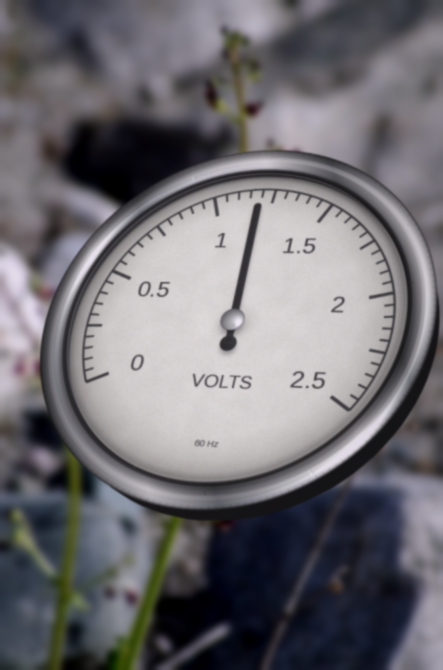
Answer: 1.2 V
